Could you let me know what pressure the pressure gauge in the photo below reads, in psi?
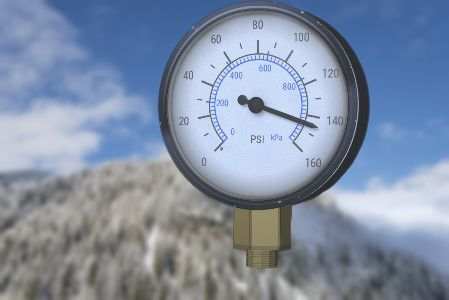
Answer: 145 psi
